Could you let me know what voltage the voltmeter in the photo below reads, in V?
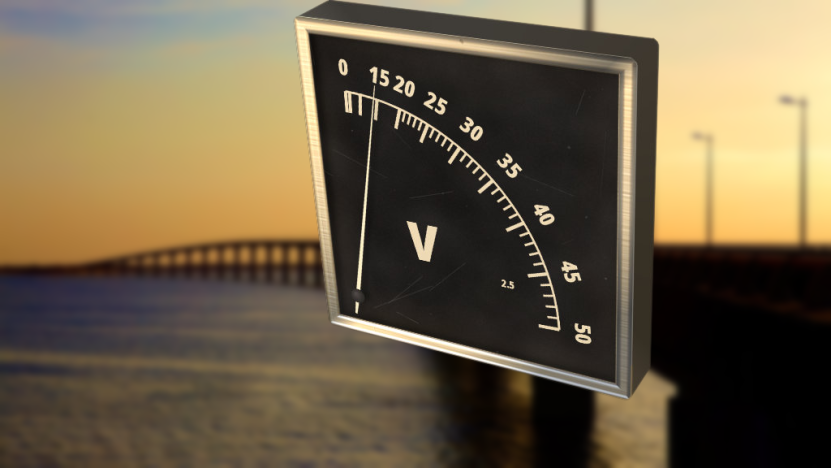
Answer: 15 V
